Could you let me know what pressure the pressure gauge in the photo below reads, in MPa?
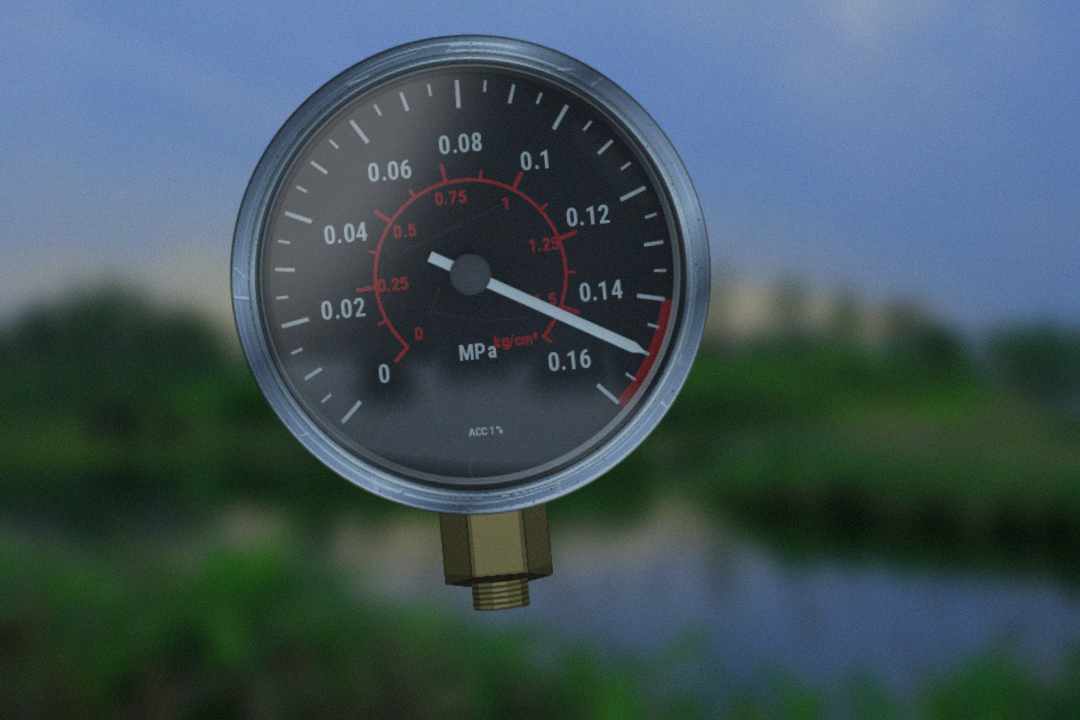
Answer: 0.15 MPa
